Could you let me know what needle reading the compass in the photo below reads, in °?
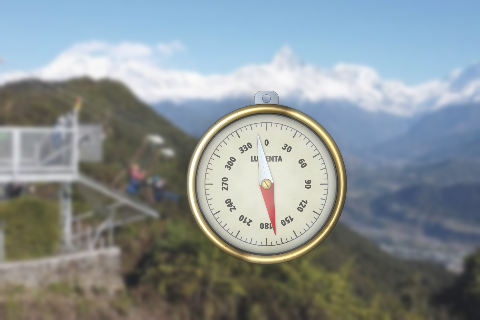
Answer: 170 °
